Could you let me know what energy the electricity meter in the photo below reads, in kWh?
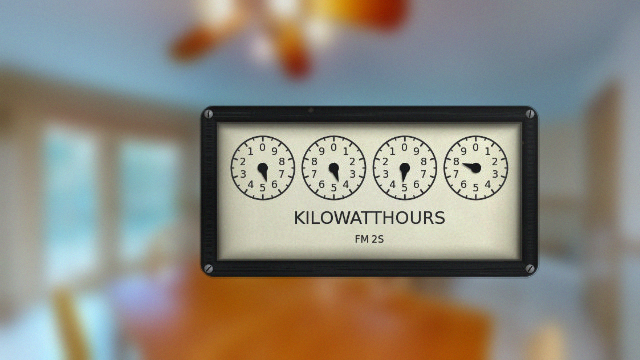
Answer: 5448 kWh
